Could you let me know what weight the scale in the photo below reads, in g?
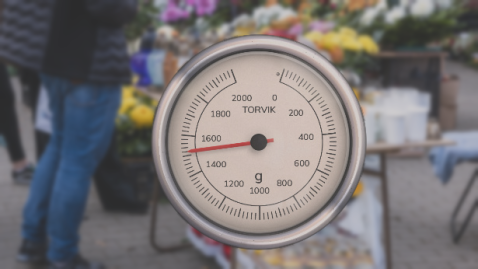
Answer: 1520 g
